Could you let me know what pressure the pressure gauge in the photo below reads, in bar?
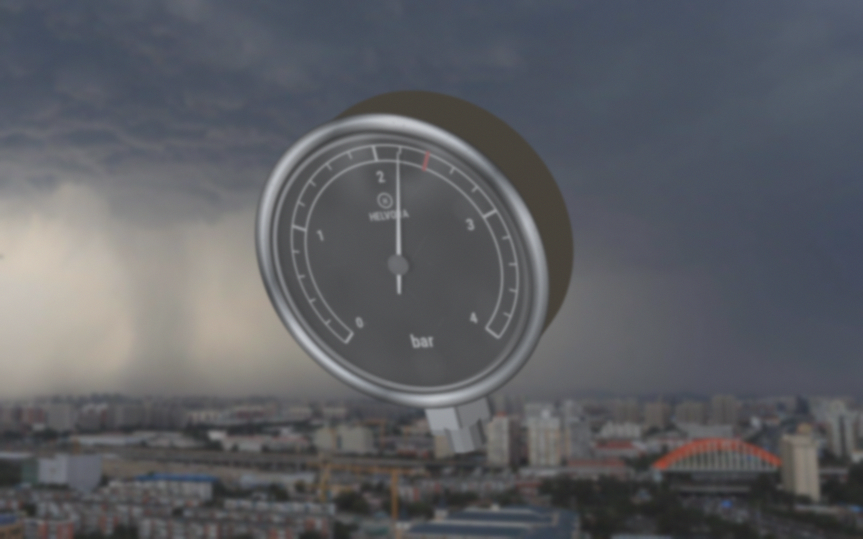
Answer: 2.2 bar
